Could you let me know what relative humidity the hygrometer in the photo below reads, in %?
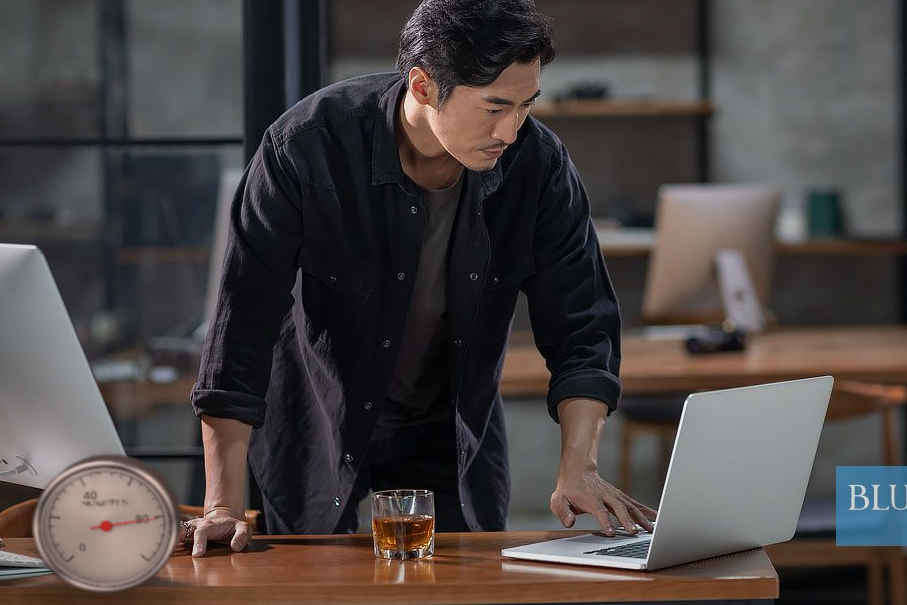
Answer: 80 %
